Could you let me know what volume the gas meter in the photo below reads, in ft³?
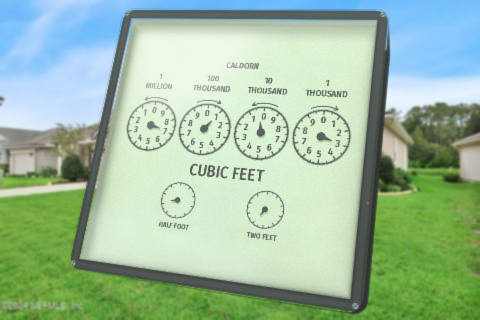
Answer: 710300 ft³
